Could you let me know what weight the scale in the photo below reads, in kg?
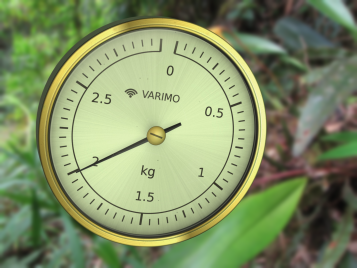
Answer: 2 kg
